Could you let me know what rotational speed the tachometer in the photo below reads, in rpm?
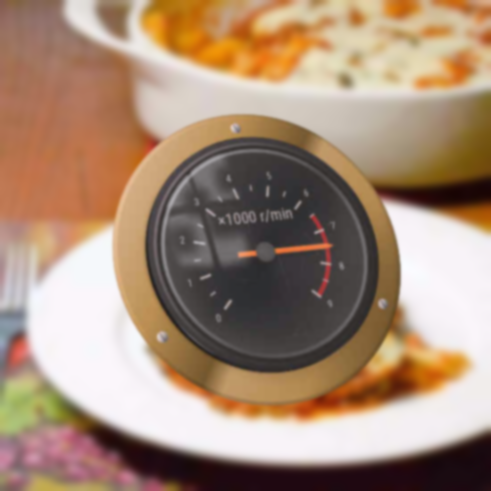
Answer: 7500 rpm
